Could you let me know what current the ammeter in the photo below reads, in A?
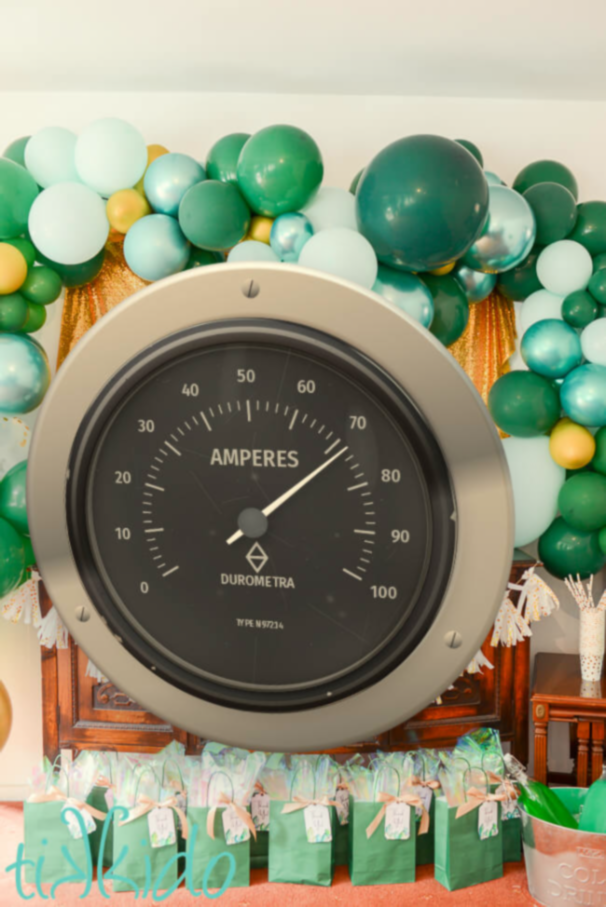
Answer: 72 A
